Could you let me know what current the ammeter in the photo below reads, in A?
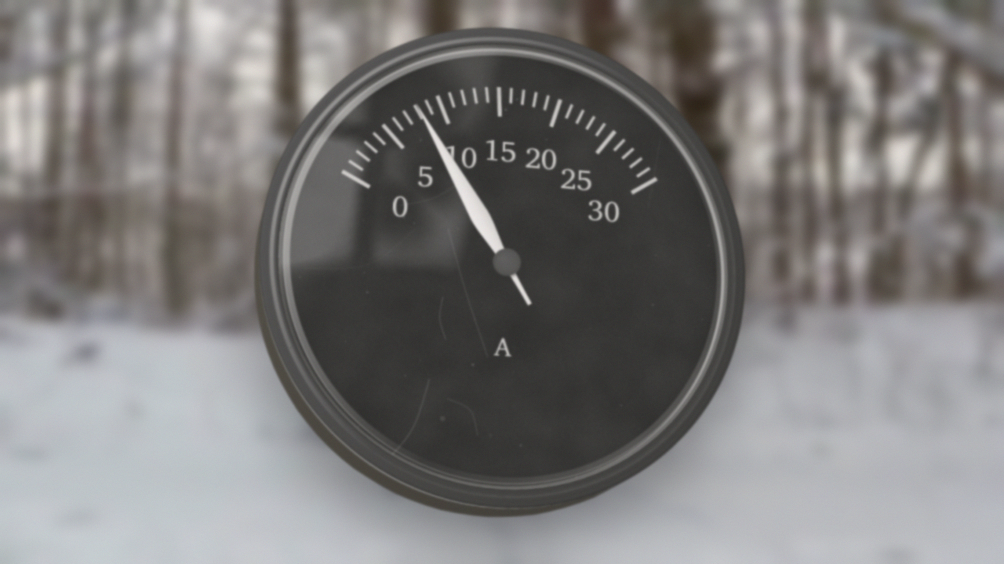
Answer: 8 A
